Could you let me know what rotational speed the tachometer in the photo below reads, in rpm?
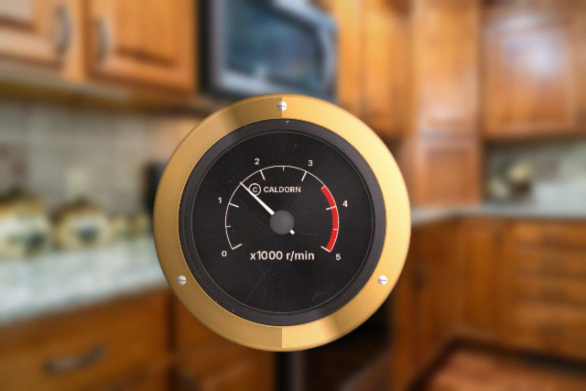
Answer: 1500 rpm
